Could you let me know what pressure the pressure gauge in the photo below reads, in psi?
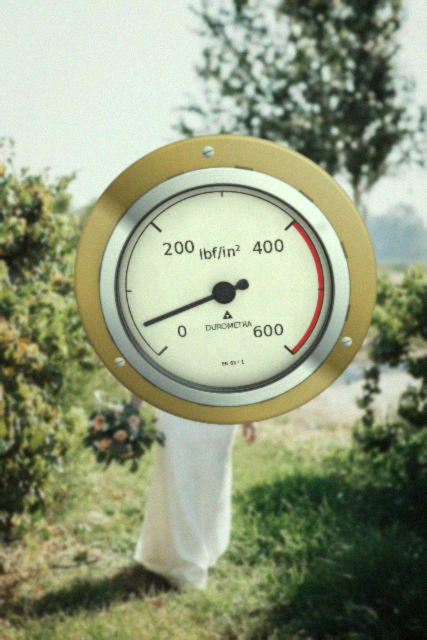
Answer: 50 psi
